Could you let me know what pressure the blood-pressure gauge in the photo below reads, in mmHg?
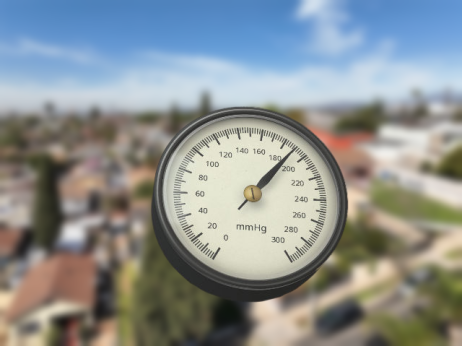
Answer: 190 mmHg
